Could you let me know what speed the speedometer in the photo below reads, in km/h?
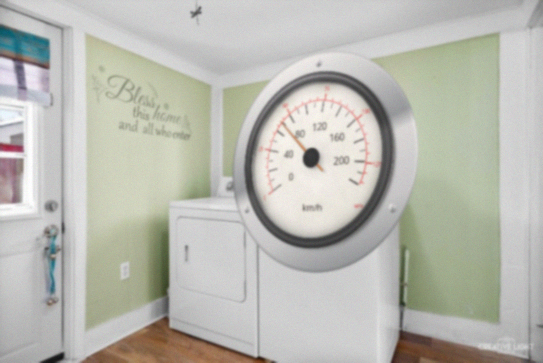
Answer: 70 km/h
